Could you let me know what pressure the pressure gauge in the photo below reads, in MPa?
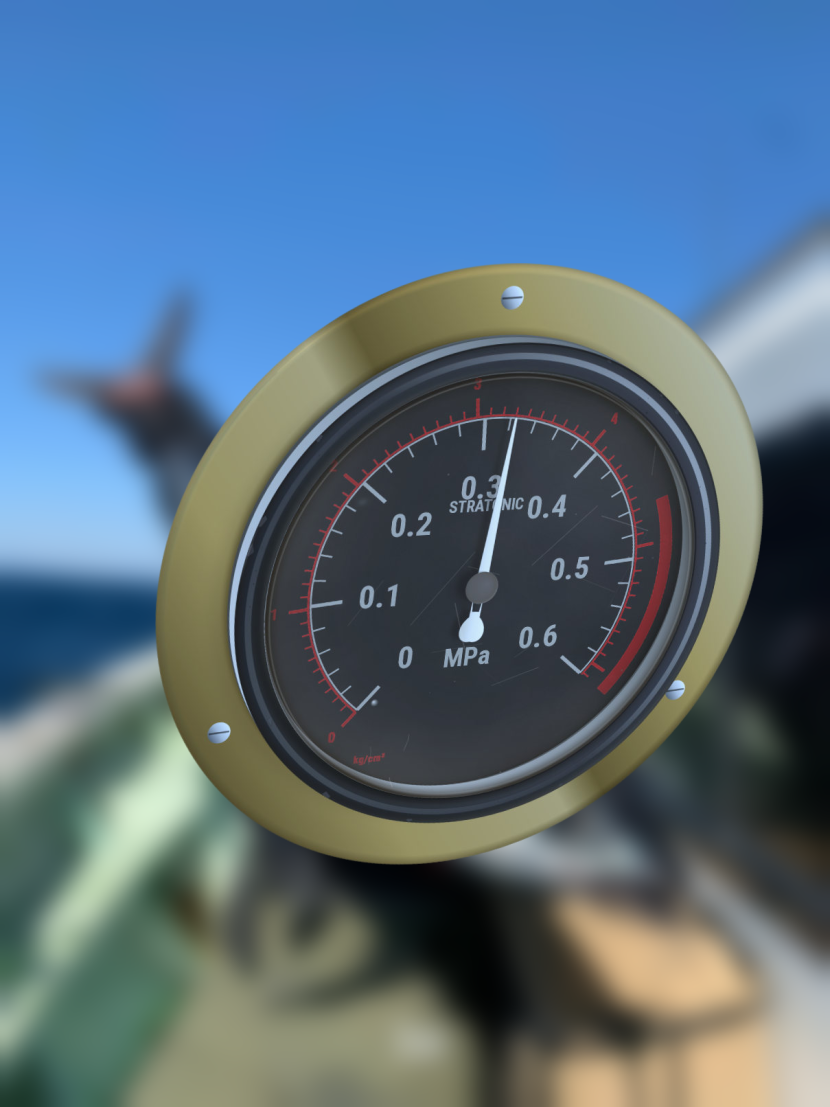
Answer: 0.32 MPa
